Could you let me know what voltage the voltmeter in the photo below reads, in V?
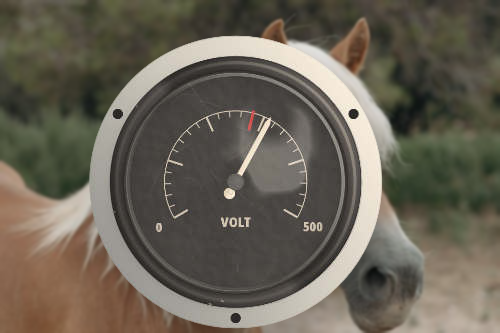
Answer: 310 V
